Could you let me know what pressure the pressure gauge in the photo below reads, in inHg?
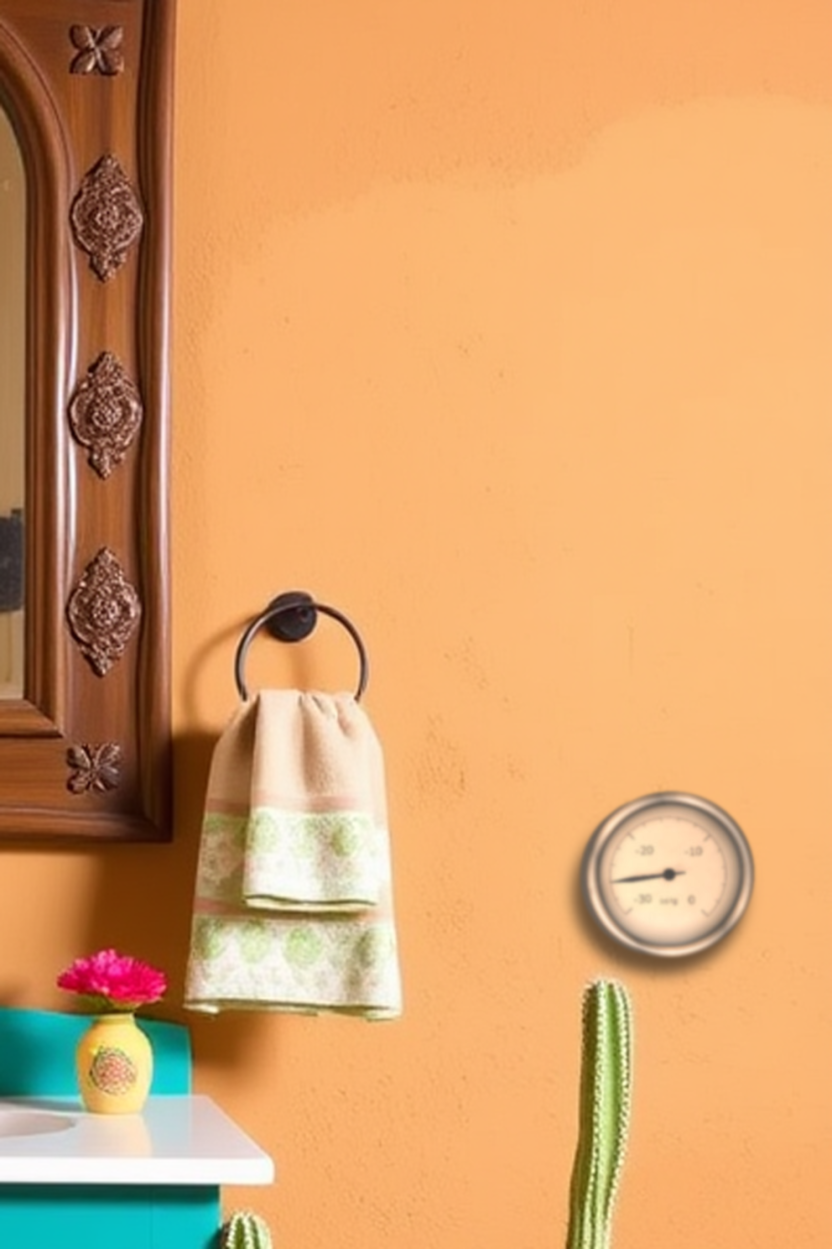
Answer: -26 inHg
